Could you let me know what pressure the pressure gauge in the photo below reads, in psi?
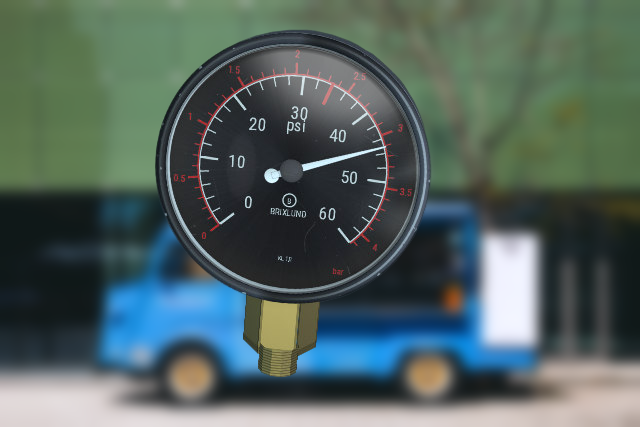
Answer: 45 psi
